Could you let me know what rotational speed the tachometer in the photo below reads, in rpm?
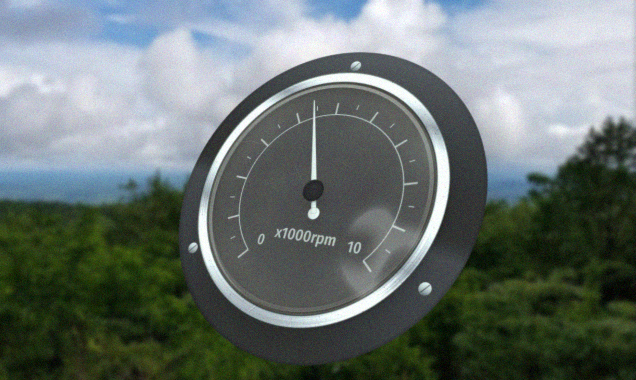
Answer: 4500 rpm
